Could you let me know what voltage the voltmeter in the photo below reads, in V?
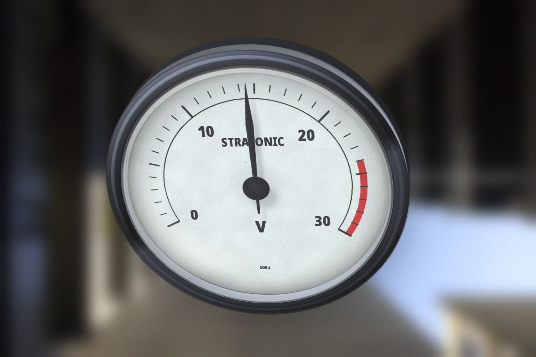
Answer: 14.5 V
